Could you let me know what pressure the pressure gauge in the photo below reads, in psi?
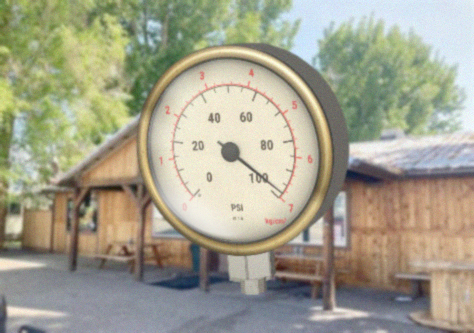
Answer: 97.5 psi
